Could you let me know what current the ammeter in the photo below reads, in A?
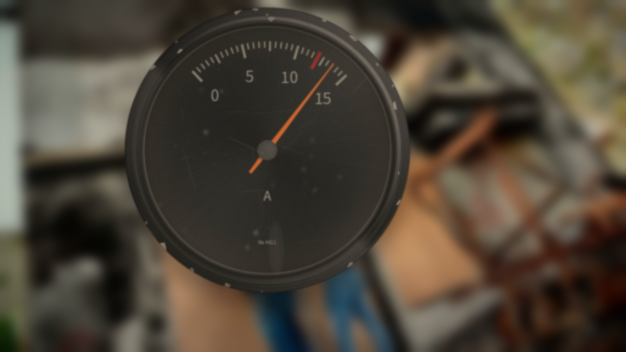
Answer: 13.5 A
